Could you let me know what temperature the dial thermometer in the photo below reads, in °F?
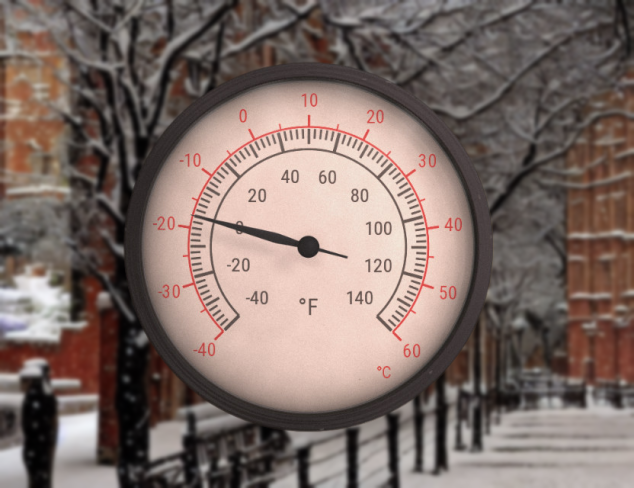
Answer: 0 °F
